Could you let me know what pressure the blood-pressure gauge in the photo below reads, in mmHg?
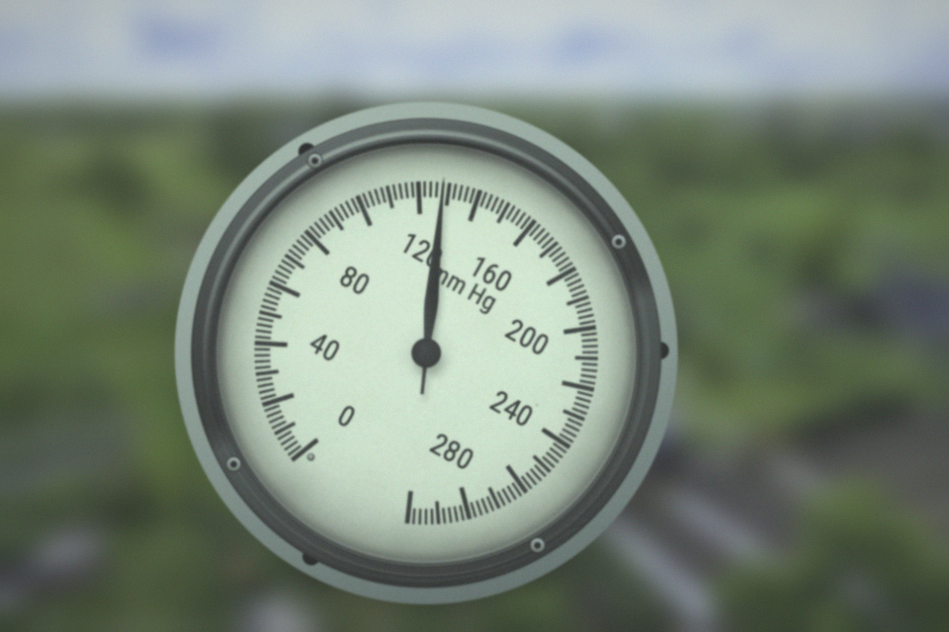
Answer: 128 mmHg
